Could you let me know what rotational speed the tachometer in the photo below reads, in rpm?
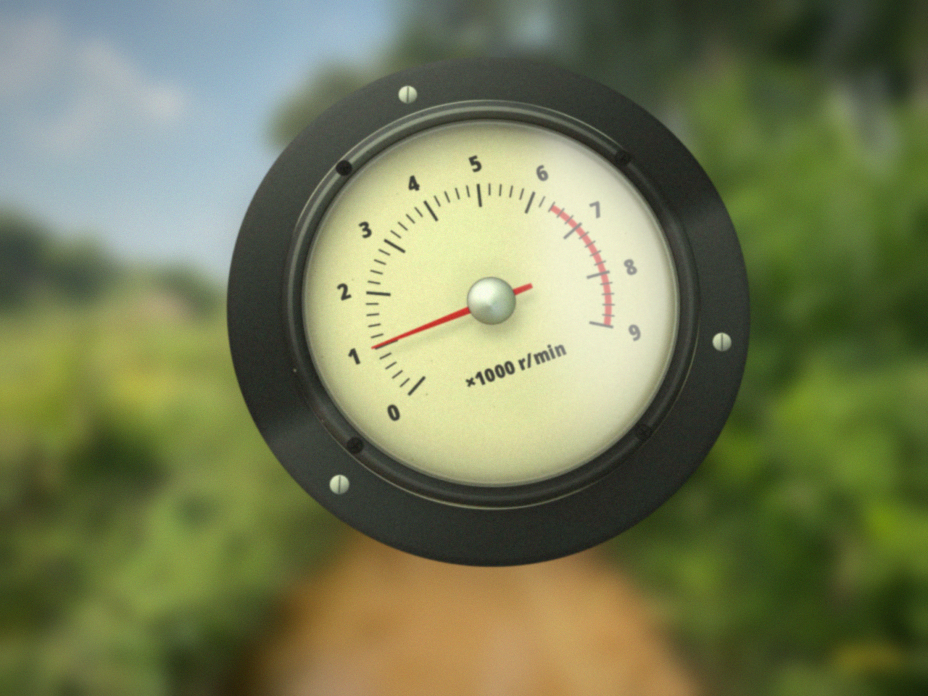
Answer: 1000 rpm
